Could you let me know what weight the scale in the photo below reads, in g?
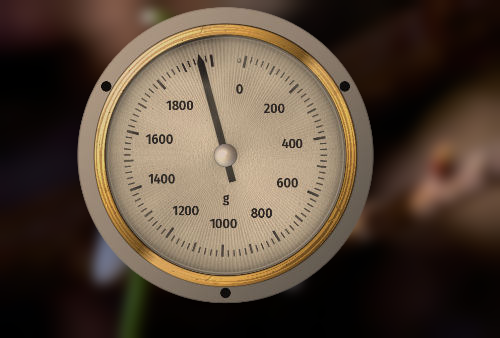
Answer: 1960 g
